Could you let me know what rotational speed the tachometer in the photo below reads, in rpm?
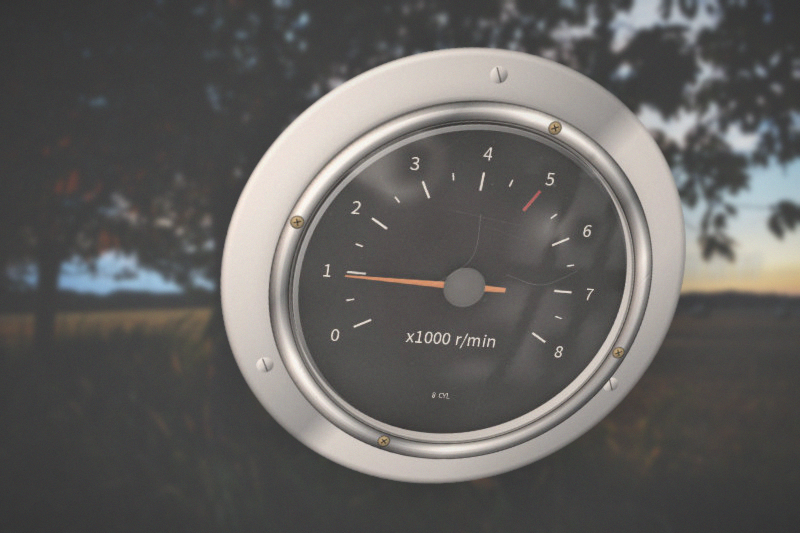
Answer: 1000 rpm
